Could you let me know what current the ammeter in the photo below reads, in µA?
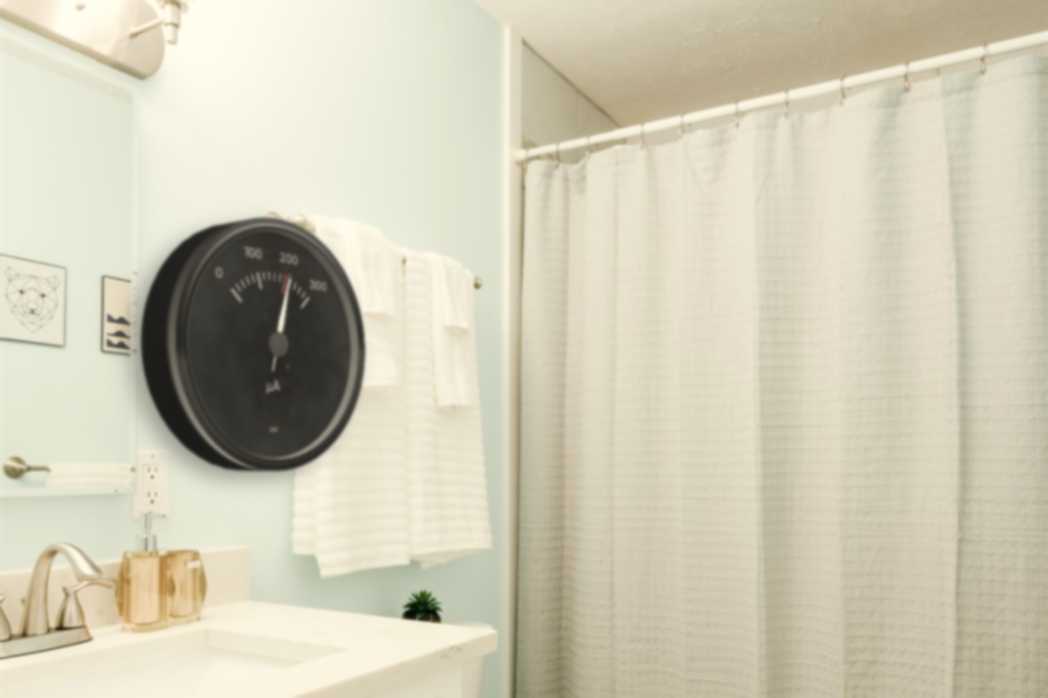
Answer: 200 µA
